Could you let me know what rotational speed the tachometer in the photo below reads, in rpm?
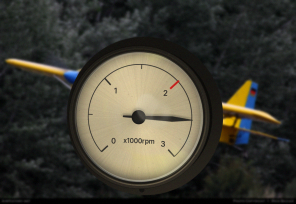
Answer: 2500 rpm
